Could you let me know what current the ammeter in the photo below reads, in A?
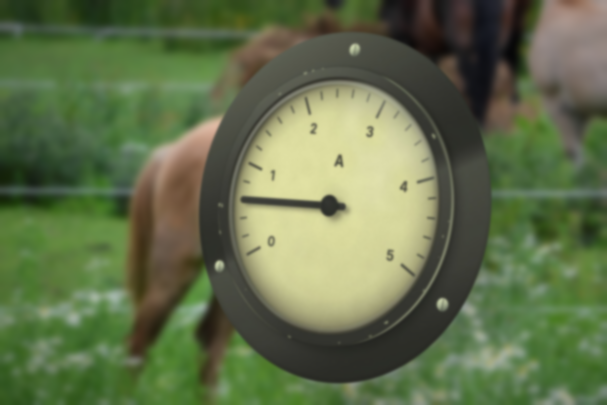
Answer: 0.6 A
